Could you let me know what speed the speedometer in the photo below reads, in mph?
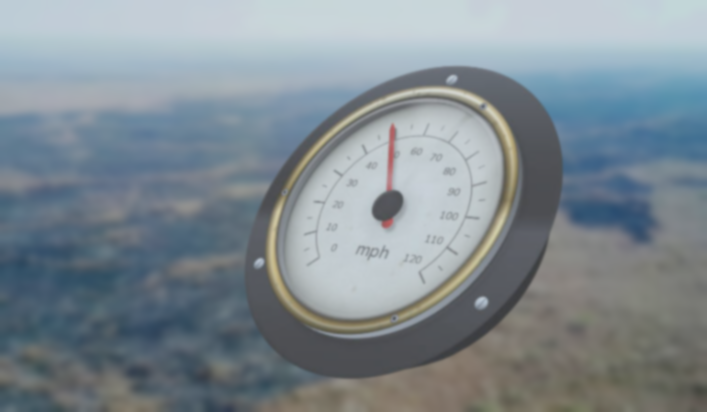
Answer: 50 mph
